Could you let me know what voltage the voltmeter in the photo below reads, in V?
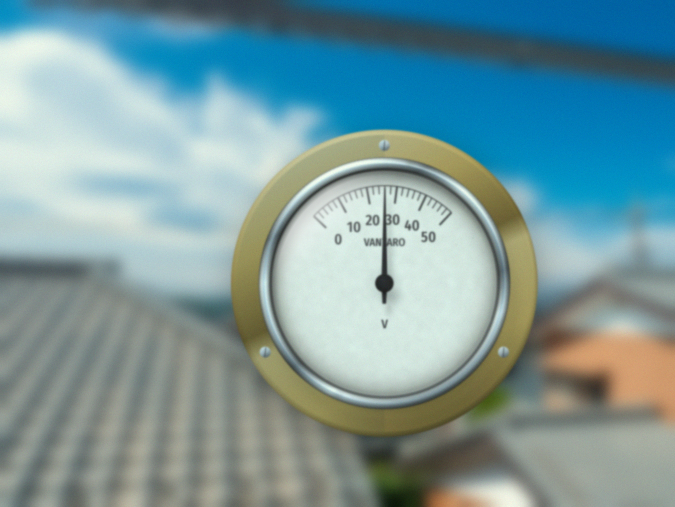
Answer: 26 V
